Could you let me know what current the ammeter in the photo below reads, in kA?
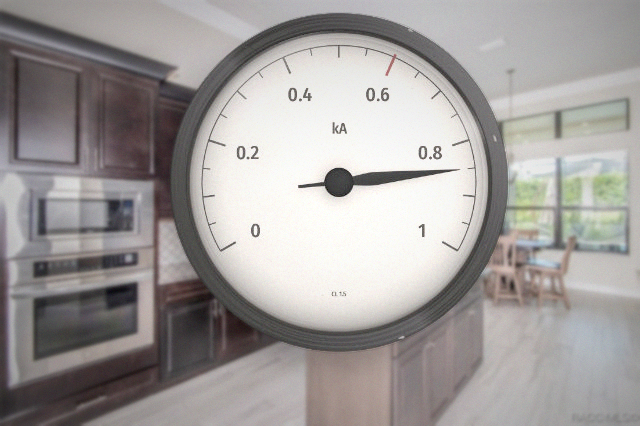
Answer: 0.85 kA
